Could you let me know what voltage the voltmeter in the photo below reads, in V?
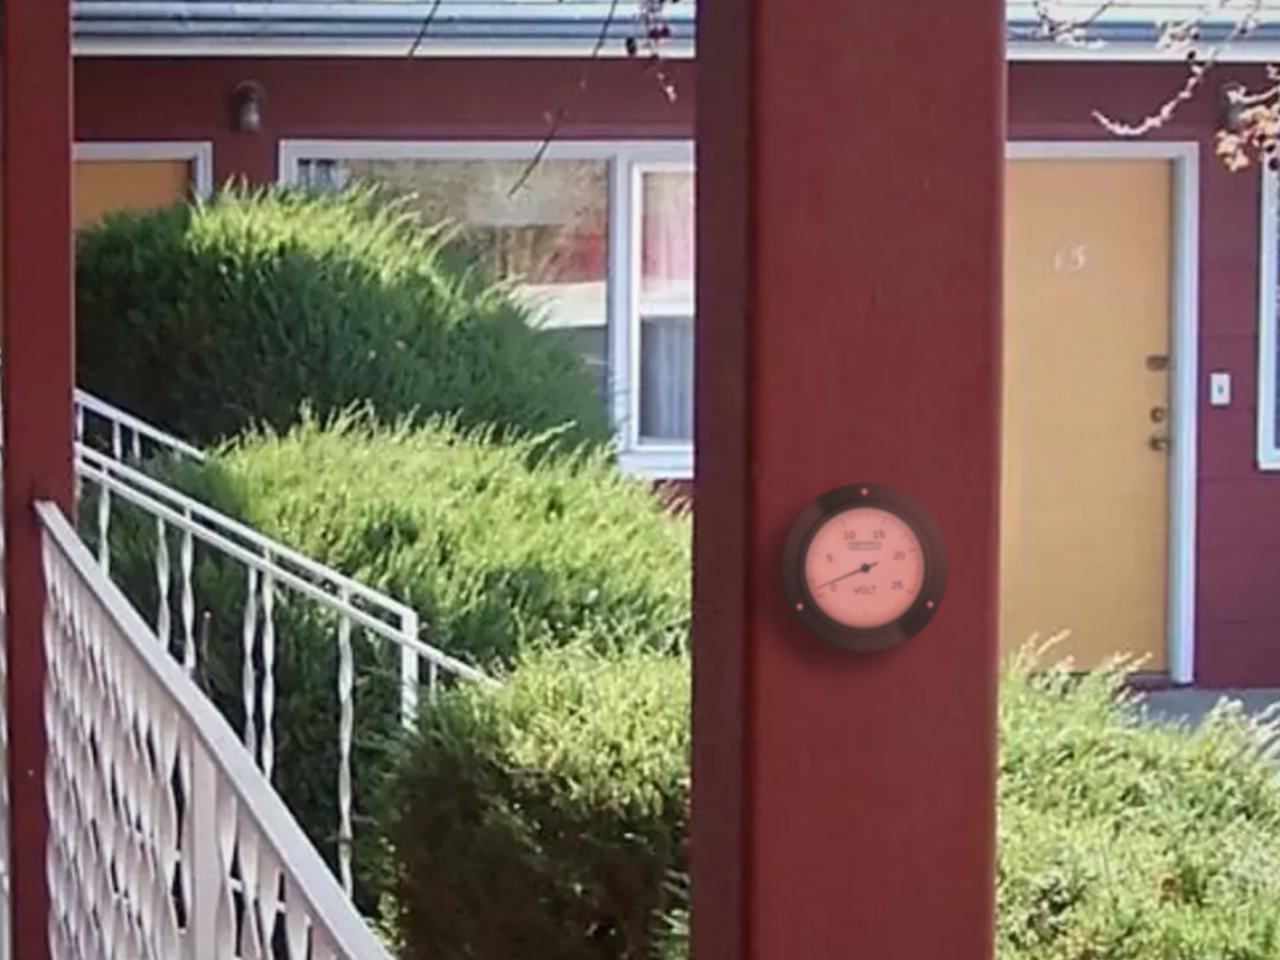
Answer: 1 V
